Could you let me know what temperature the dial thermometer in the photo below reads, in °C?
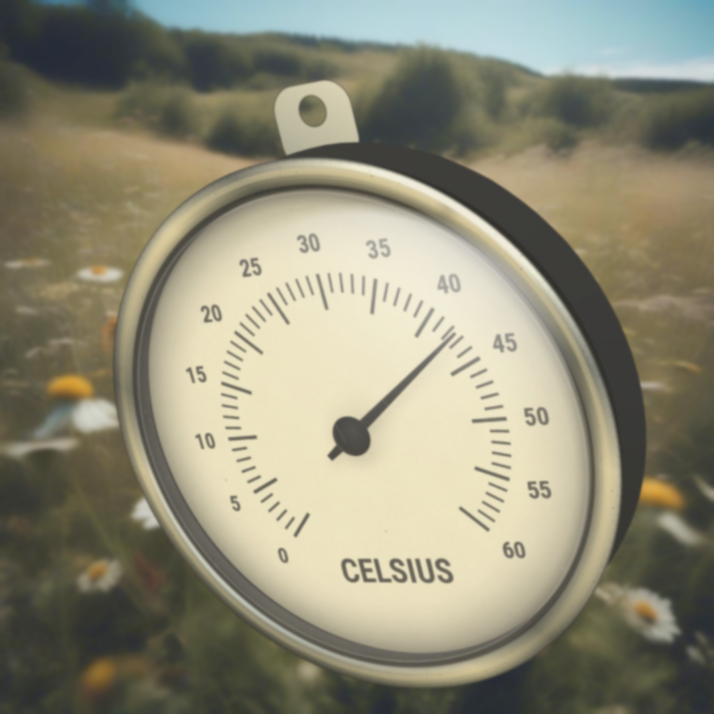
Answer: 42.5 °C
